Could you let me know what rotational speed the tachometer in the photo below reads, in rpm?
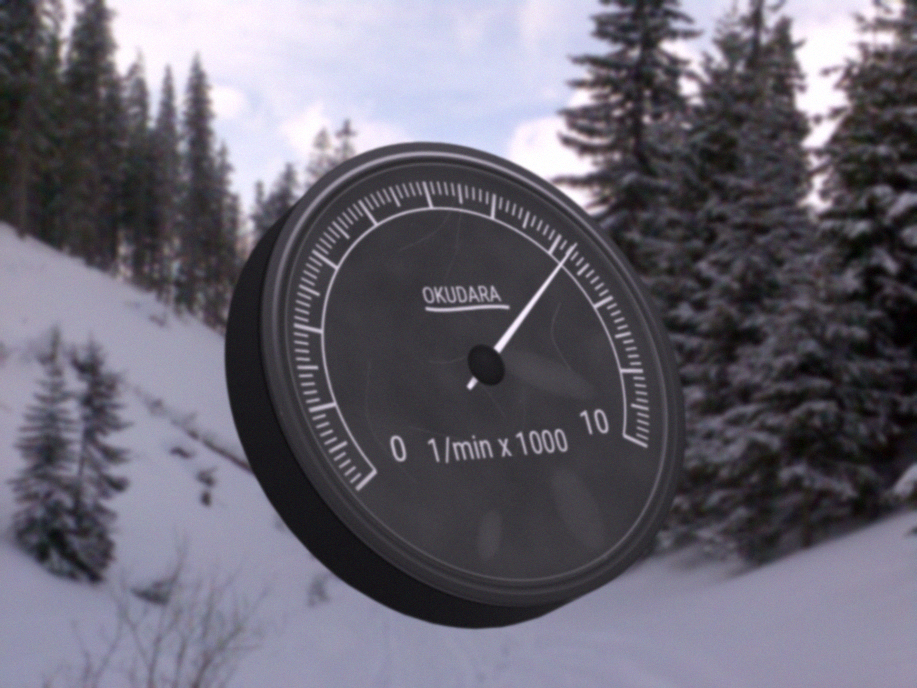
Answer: 7200 rpm
